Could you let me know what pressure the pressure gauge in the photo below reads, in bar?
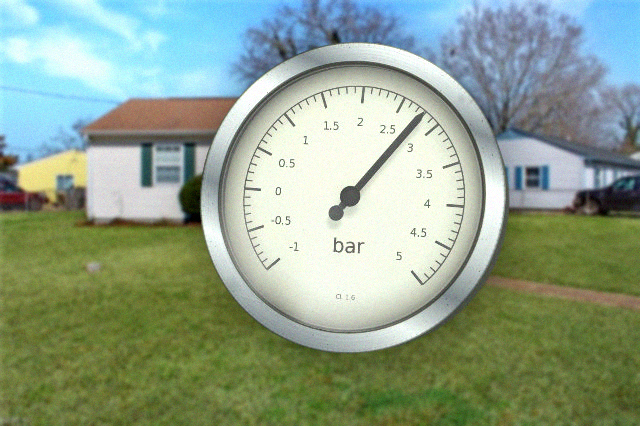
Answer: 2.8 bar
